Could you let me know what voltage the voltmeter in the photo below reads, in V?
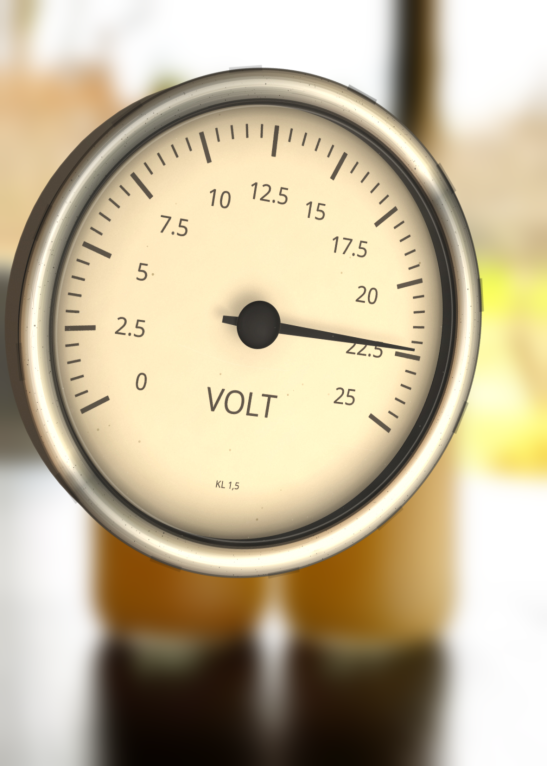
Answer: 22.25 V
